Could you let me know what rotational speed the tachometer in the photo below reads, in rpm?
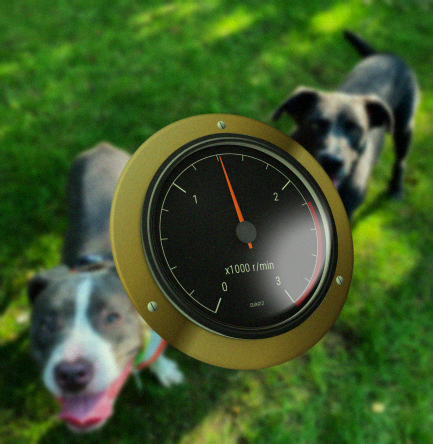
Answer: 1400 rpm
